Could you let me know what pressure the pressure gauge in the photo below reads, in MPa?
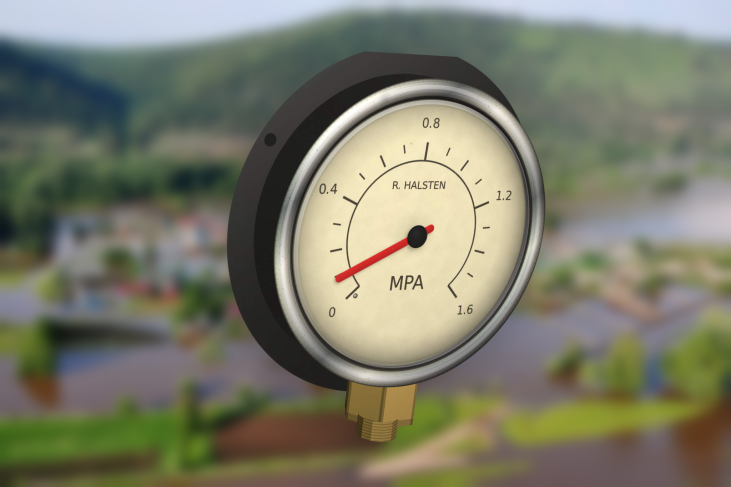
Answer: 0.1 MPa
